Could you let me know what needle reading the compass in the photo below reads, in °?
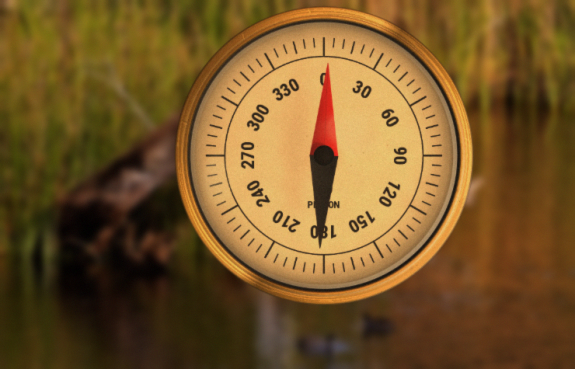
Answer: 2.5 °
